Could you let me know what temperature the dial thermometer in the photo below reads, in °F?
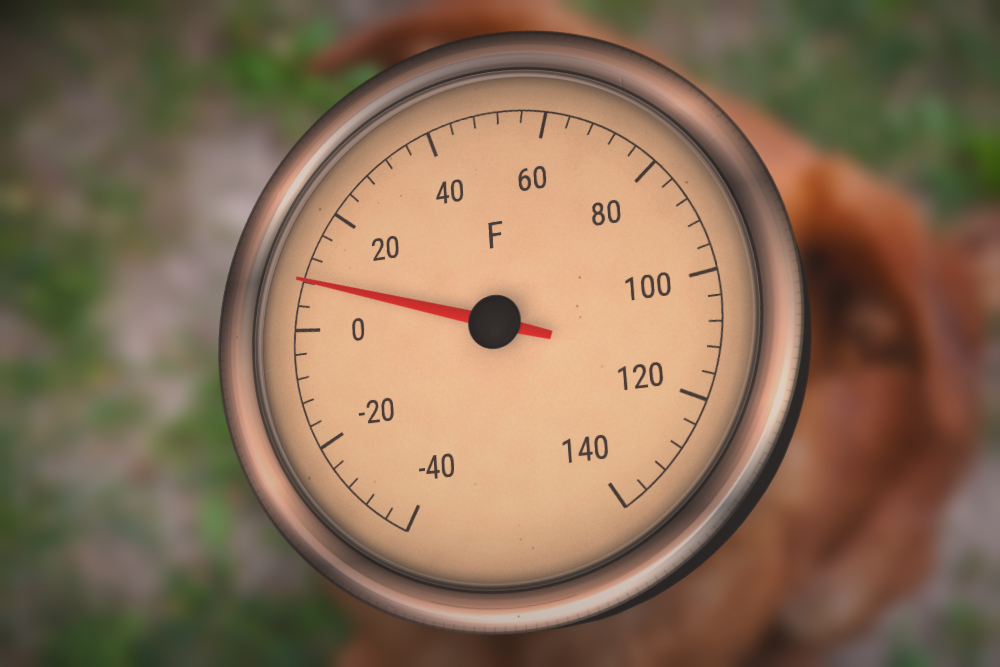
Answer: 8 °F
